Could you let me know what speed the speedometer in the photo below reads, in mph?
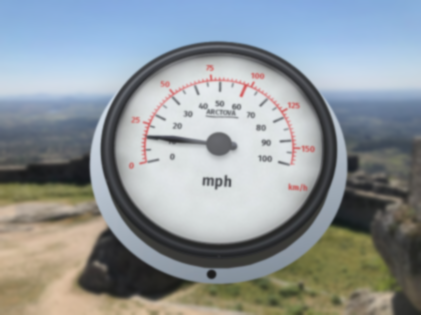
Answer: 10 mph
